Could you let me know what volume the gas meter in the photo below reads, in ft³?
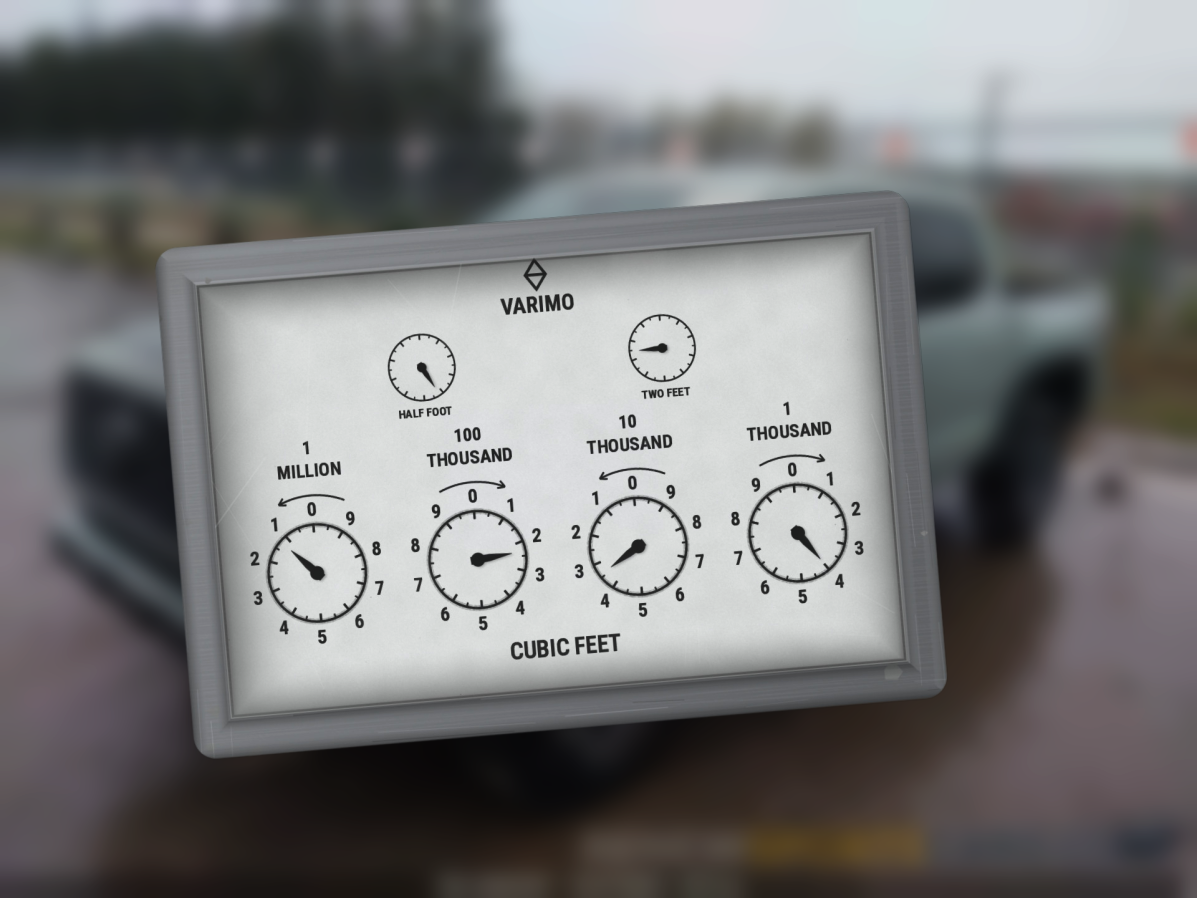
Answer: 123400 ft³
